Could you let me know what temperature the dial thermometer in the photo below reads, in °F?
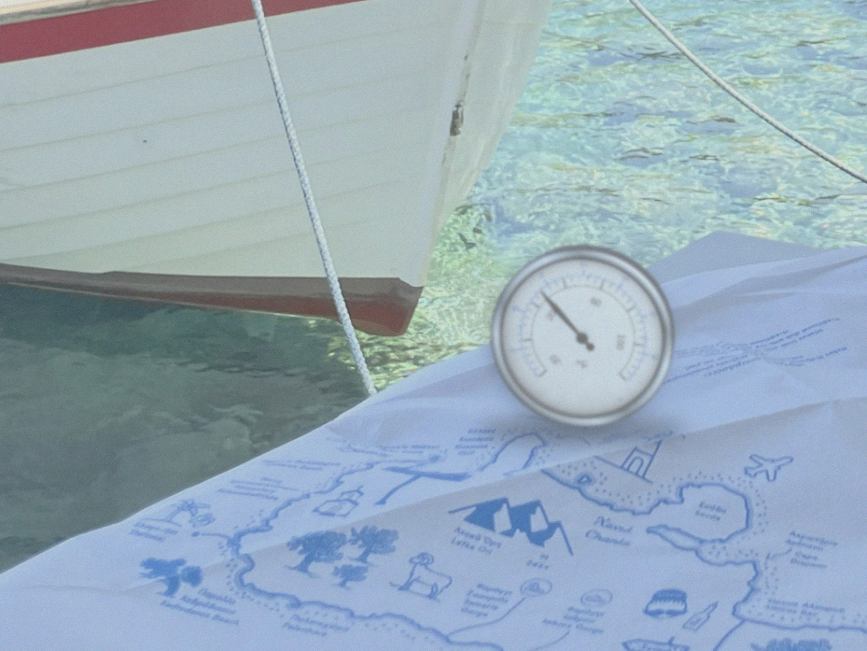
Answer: 28 °F
